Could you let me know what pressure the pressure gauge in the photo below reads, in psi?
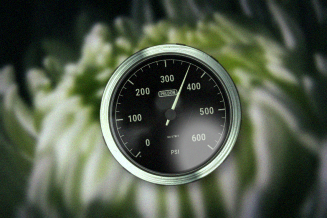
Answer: 360 psi
